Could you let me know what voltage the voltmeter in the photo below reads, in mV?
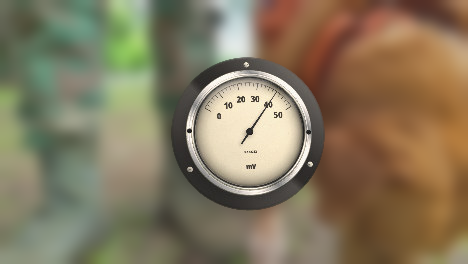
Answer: 40 mV
